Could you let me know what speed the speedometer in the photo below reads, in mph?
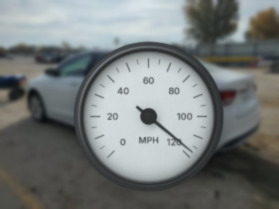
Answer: 117.5 mph
